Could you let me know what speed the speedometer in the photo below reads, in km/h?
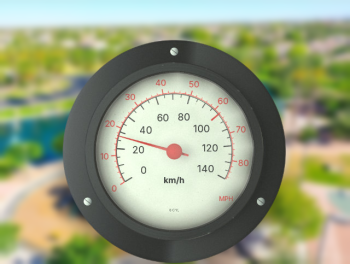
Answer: 27.5 km/h
